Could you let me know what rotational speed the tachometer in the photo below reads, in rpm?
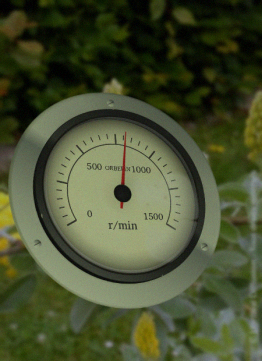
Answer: 800 rpm
